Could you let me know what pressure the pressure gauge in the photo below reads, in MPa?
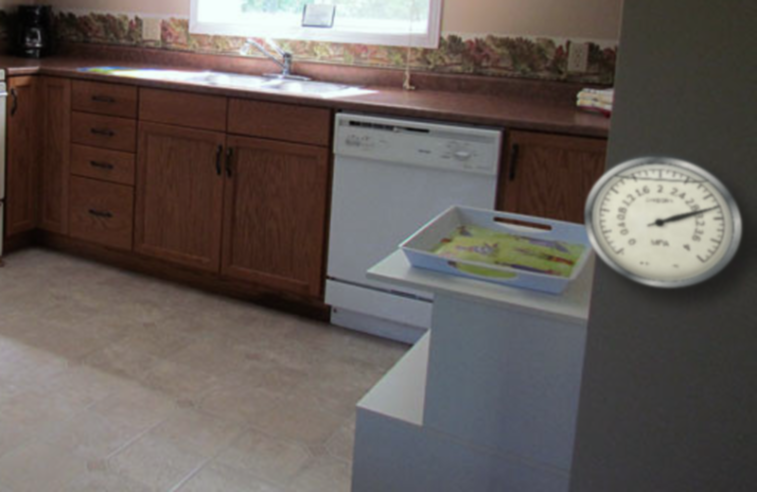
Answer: 3 MPa
